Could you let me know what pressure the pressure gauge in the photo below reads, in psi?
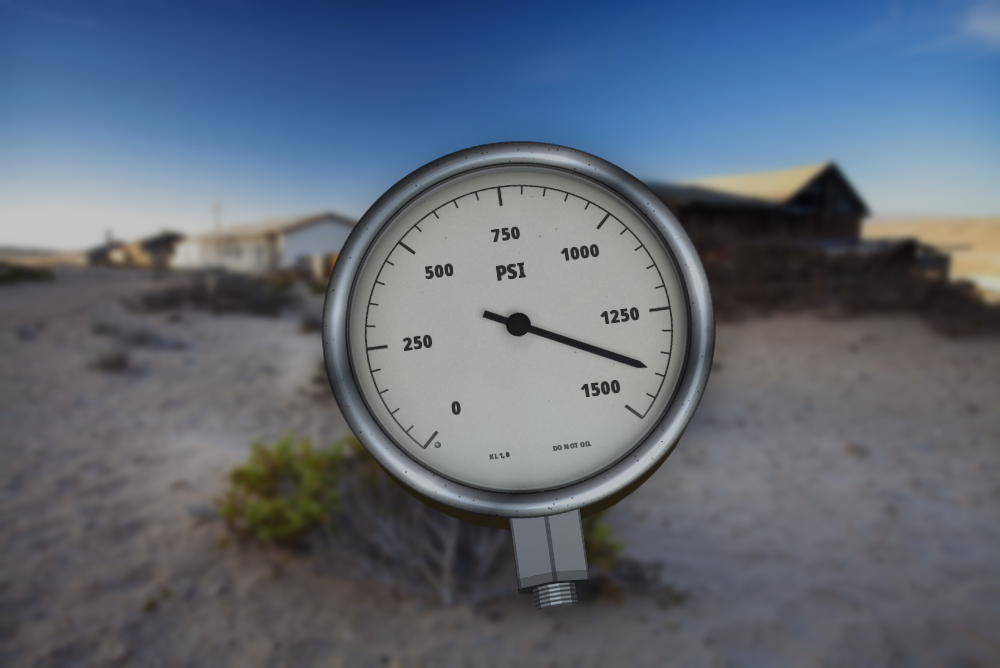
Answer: 1400 psi
